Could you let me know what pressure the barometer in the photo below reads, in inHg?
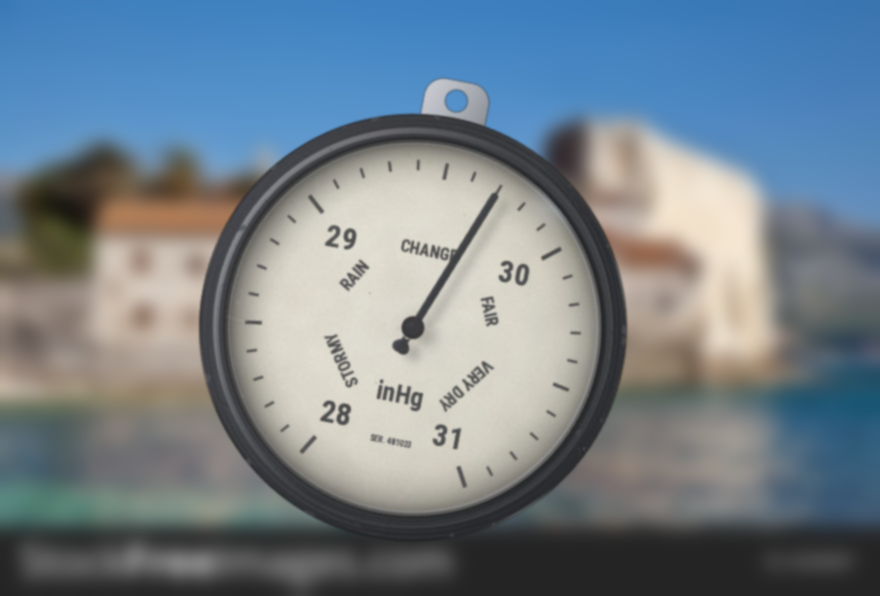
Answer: 29.7 inHg
